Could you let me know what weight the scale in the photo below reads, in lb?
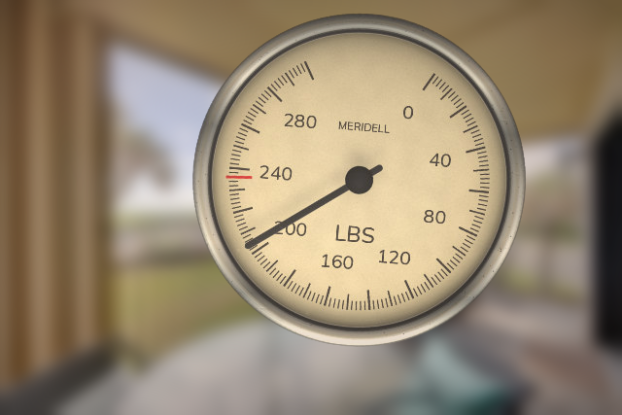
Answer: 204 lb
